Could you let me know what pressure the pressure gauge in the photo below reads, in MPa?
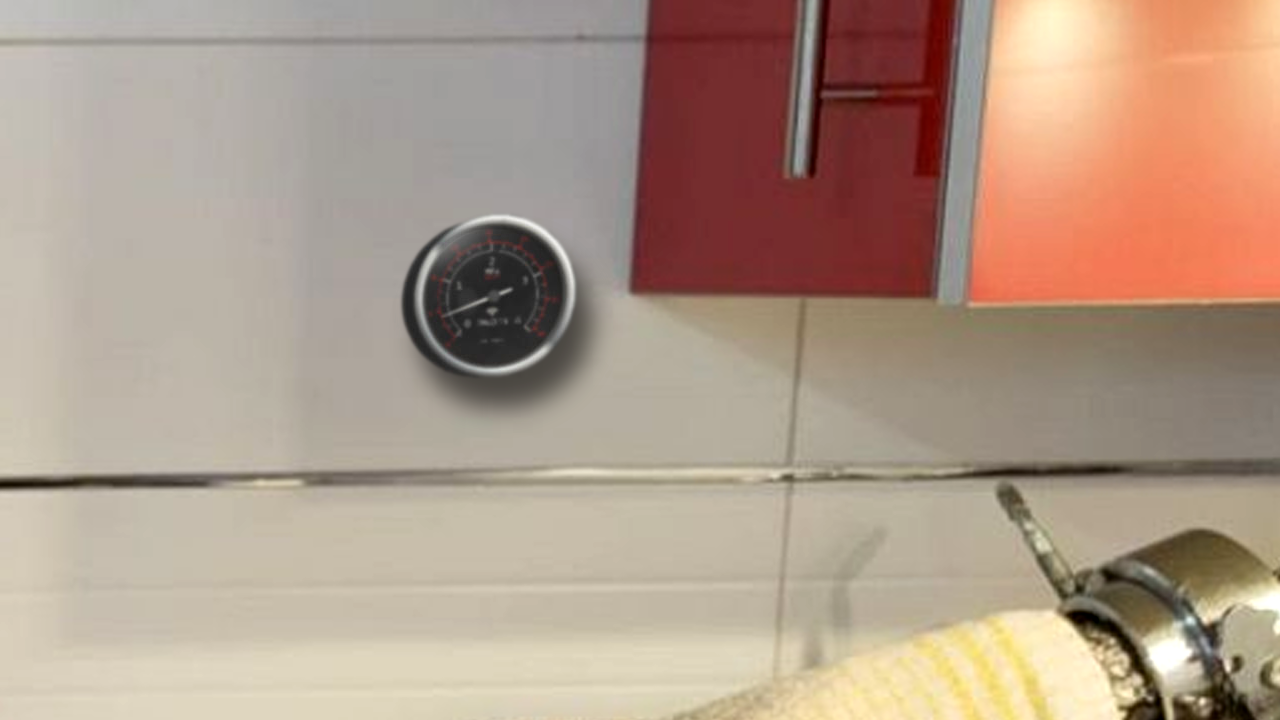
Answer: 0.4 MPa
